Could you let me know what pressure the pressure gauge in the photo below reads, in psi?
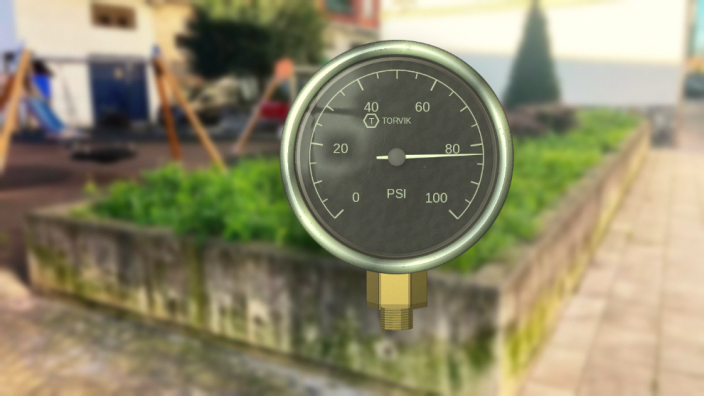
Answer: 82.5 psi
